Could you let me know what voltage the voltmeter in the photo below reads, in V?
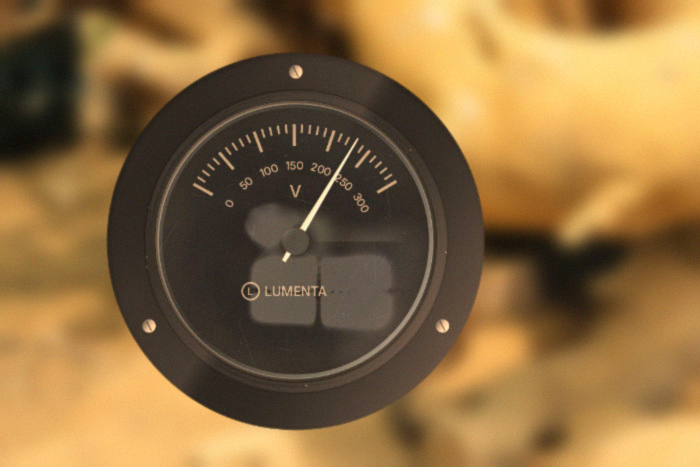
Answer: 230 V
